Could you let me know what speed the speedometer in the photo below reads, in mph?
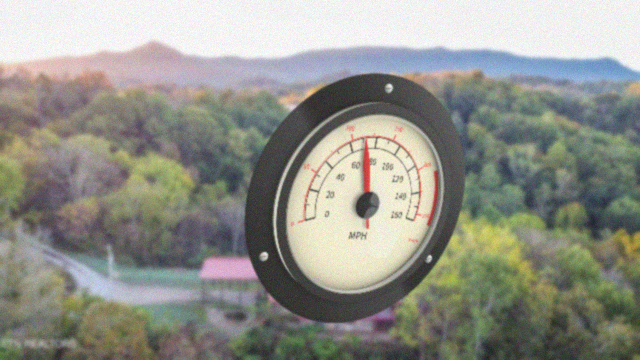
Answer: 70 mph
